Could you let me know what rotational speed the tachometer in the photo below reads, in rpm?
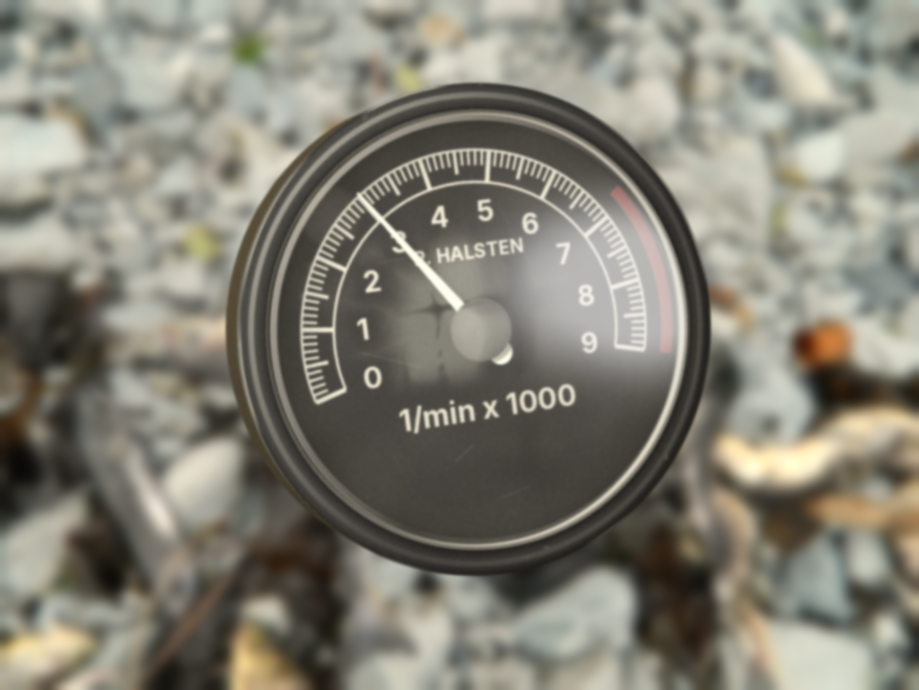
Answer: 3000 rpm
